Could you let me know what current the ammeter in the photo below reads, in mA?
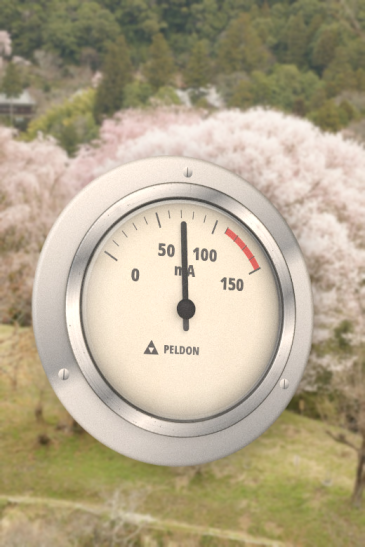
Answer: 70 mA
